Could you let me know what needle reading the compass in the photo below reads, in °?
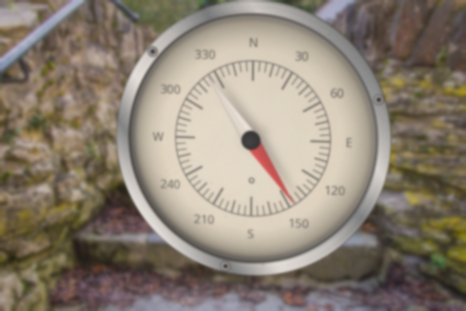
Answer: 145 °
